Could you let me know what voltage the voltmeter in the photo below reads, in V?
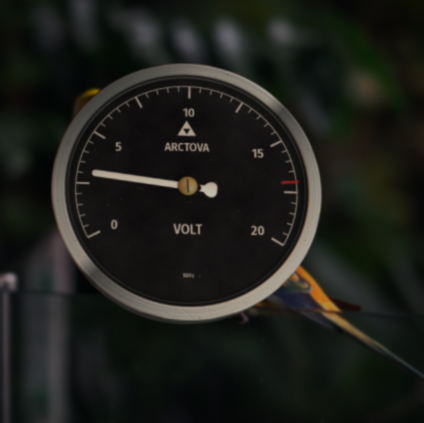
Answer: 3 V
